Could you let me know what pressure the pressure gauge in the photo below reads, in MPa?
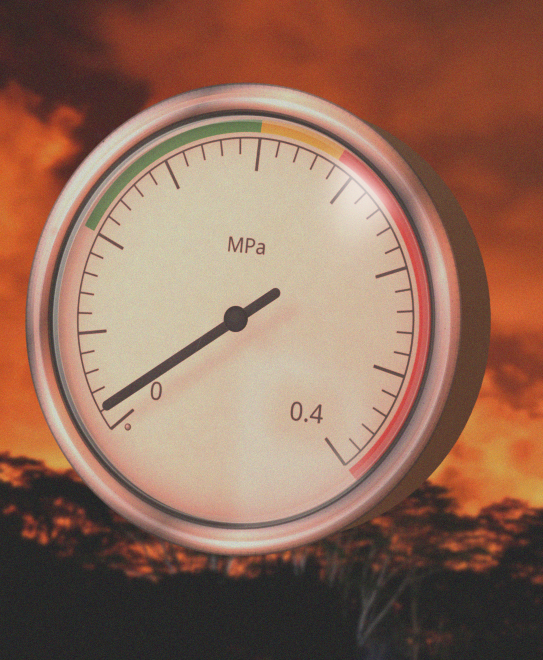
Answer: 0.01 MPa
